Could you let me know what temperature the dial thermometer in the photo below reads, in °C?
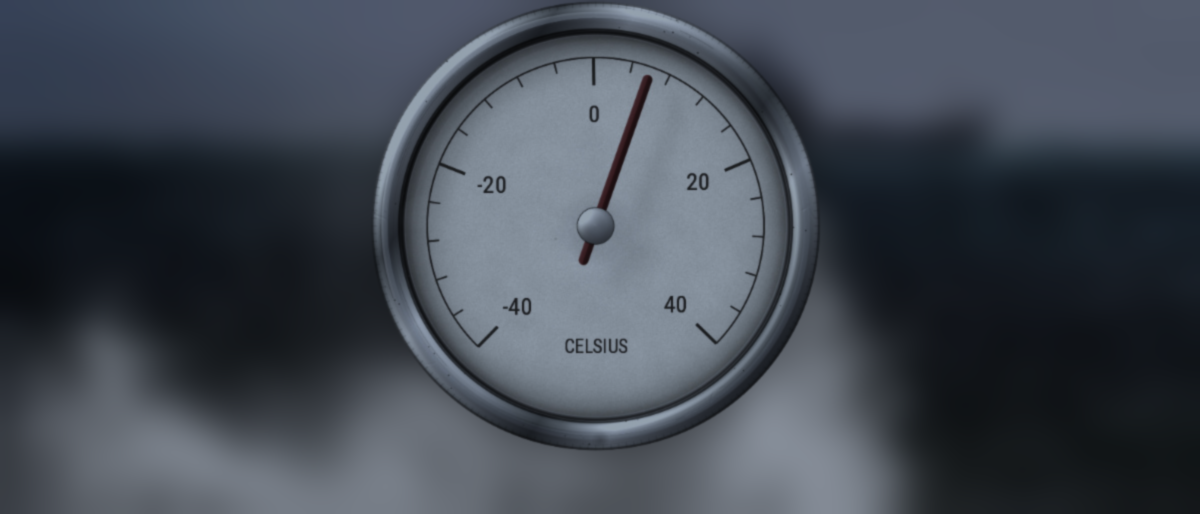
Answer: 6 °C
